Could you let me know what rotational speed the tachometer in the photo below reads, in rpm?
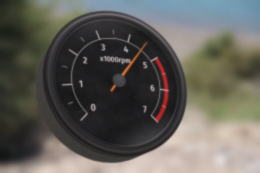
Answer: 4500 rpm
